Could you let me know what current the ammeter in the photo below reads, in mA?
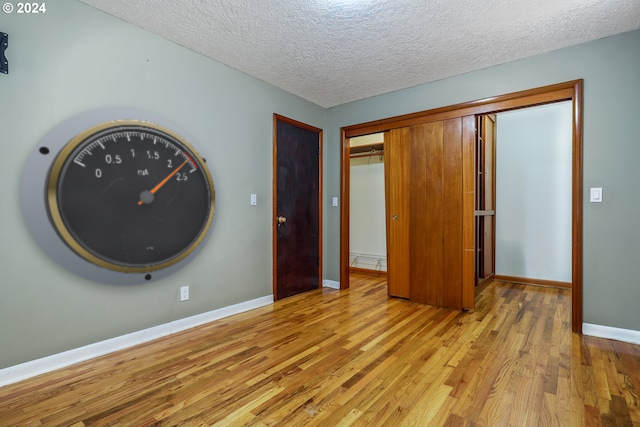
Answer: 2.25 mA
